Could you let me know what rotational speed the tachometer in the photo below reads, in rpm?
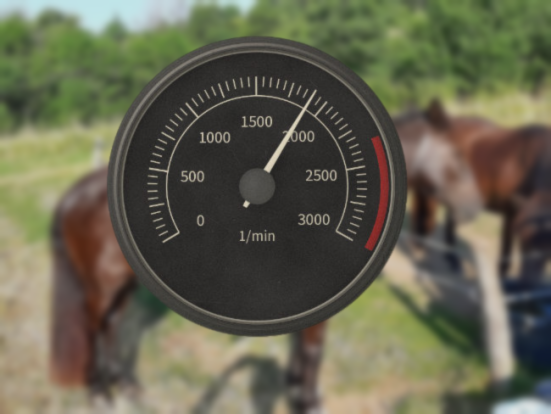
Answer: 1900 rpm
